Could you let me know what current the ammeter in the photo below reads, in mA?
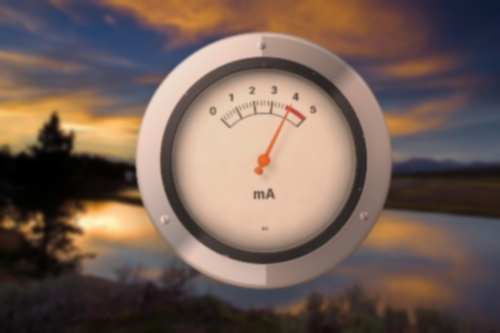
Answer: 4 mA
